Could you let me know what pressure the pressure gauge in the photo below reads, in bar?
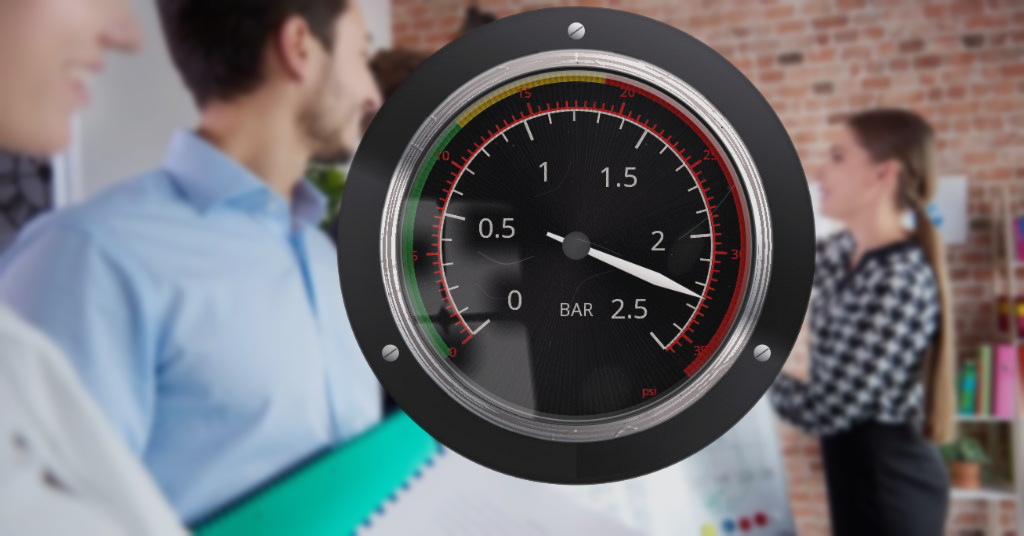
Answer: 2.25 bar
